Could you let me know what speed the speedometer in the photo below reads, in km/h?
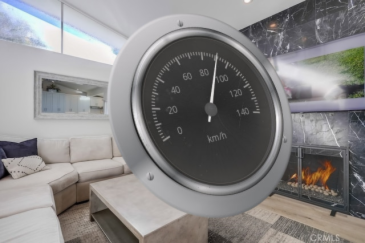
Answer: 90 km/h
